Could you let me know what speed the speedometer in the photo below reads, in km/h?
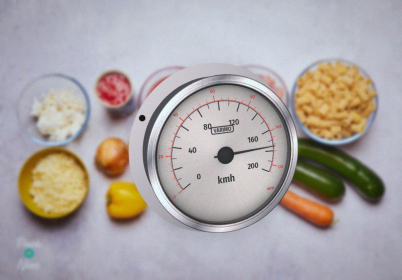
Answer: 175 km/h
